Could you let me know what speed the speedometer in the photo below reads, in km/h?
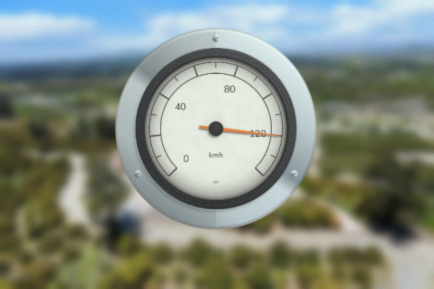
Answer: 120 km/h
